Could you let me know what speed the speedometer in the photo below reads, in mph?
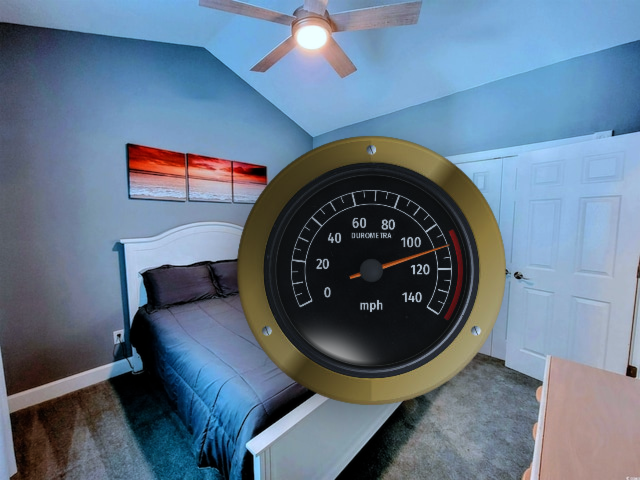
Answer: 110 mph
